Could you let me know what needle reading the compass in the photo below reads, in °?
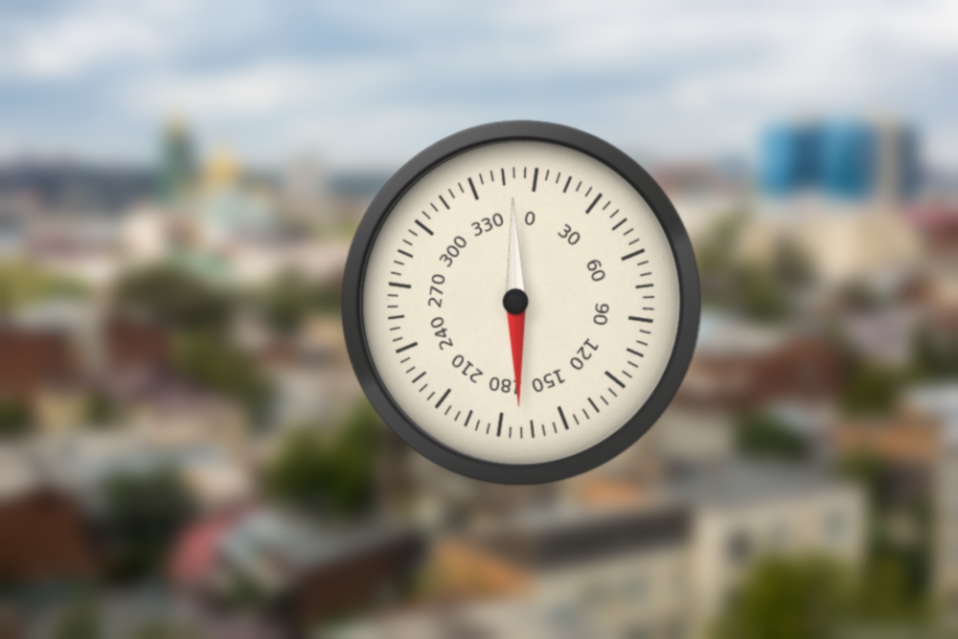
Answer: 170 °
